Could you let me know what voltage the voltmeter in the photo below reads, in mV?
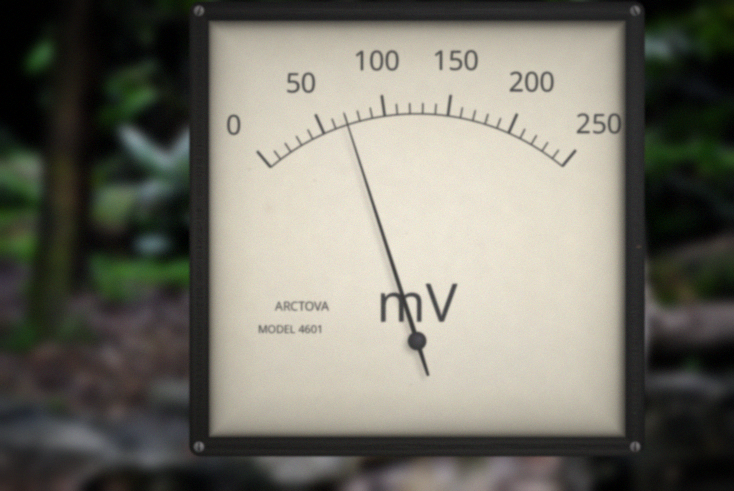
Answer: 70 mV
